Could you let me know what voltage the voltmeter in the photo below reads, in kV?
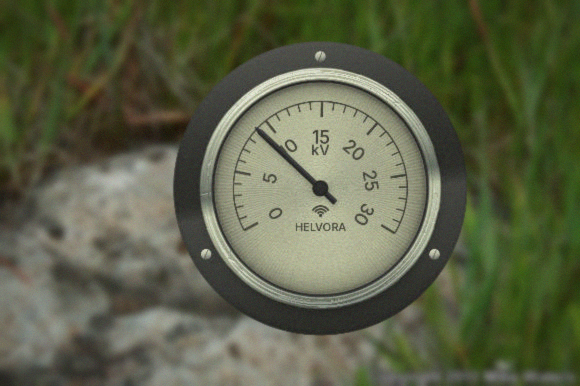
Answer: 9 kV
